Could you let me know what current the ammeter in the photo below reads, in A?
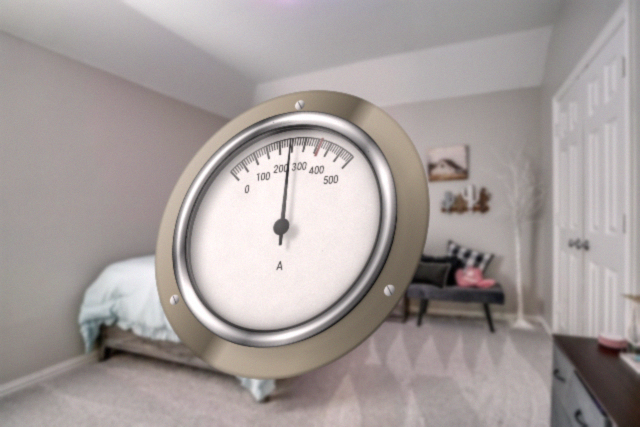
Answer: 250 A
